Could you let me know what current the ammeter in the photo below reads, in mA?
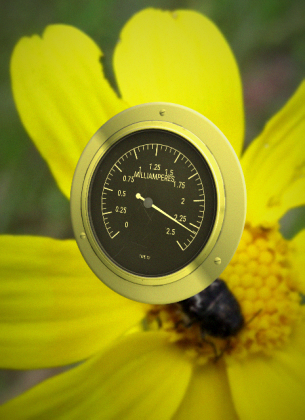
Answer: 2.3 mA
